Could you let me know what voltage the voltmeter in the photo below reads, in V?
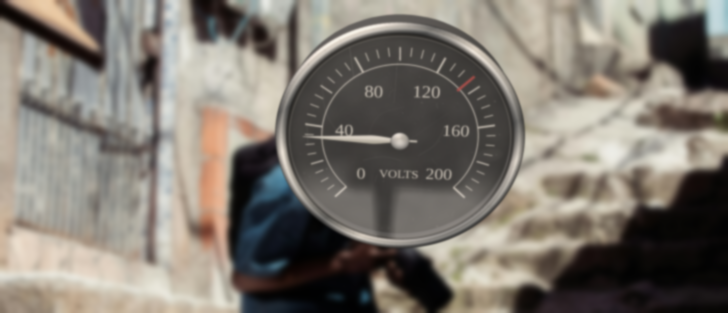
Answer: 35 V
